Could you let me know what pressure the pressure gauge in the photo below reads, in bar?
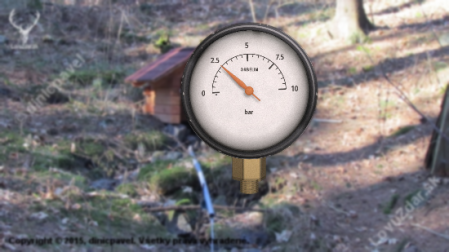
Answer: 2.5 bar
